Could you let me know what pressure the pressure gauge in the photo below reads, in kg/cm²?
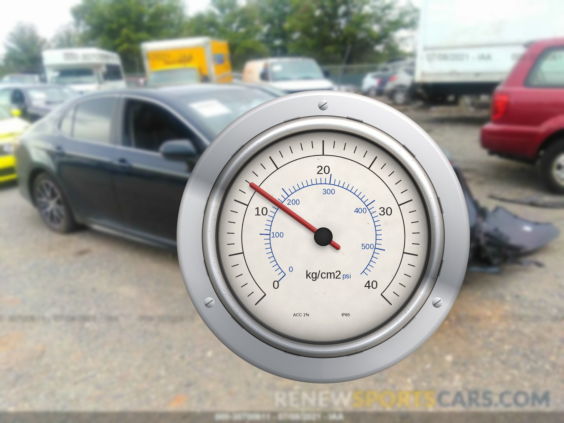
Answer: 12 kg/cm²
